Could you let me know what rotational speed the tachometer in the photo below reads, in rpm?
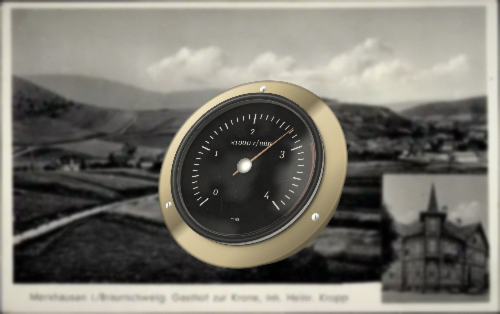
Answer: 2700 rpm
